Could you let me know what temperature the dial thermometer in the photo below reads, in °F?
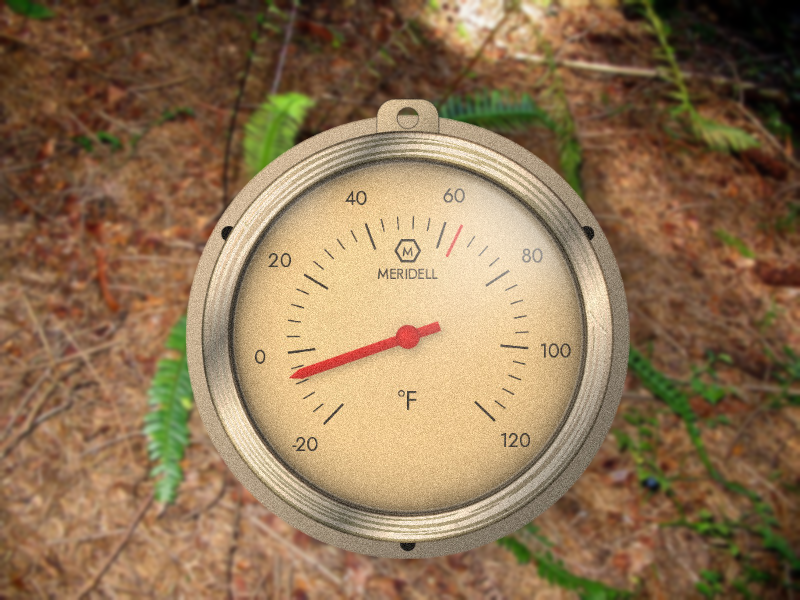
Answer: -6 °F
